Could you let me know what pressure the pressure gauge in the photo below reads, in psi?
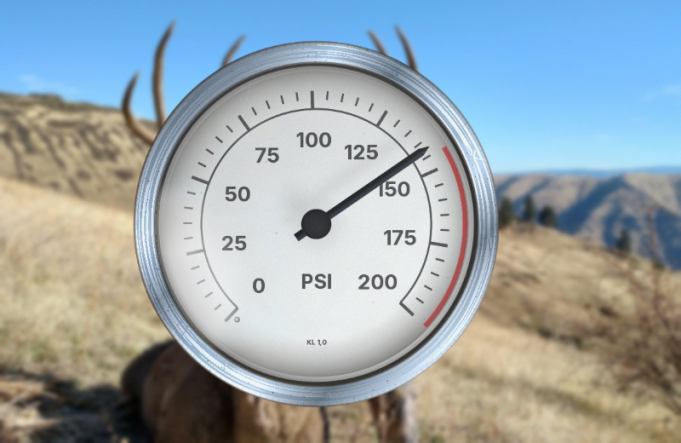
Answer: 142.5 psi
